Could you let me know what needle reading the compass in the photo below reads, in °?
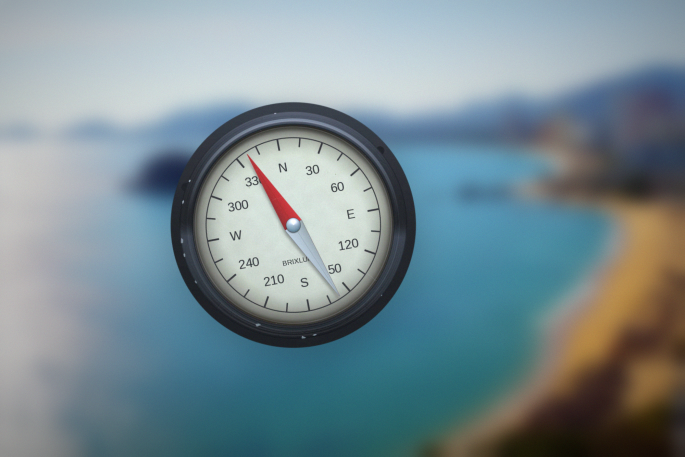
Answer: 337.5 °
